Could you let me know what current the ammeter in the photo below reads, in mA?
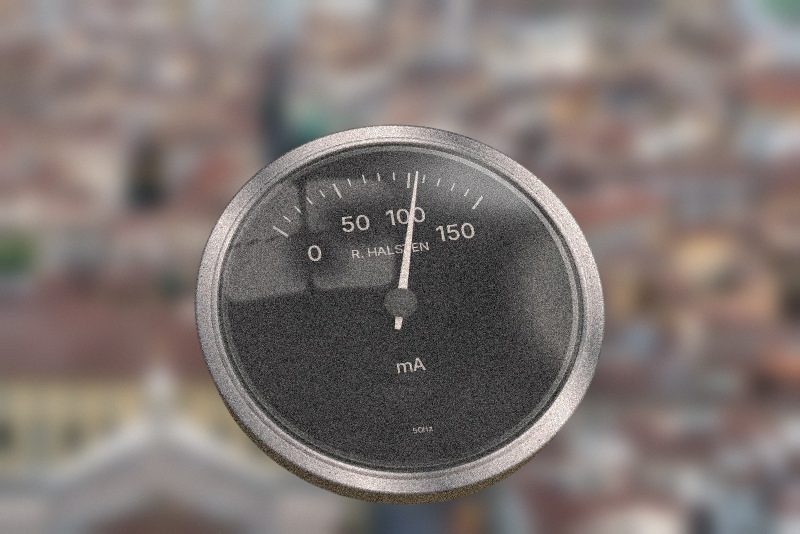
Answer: 105 mA
